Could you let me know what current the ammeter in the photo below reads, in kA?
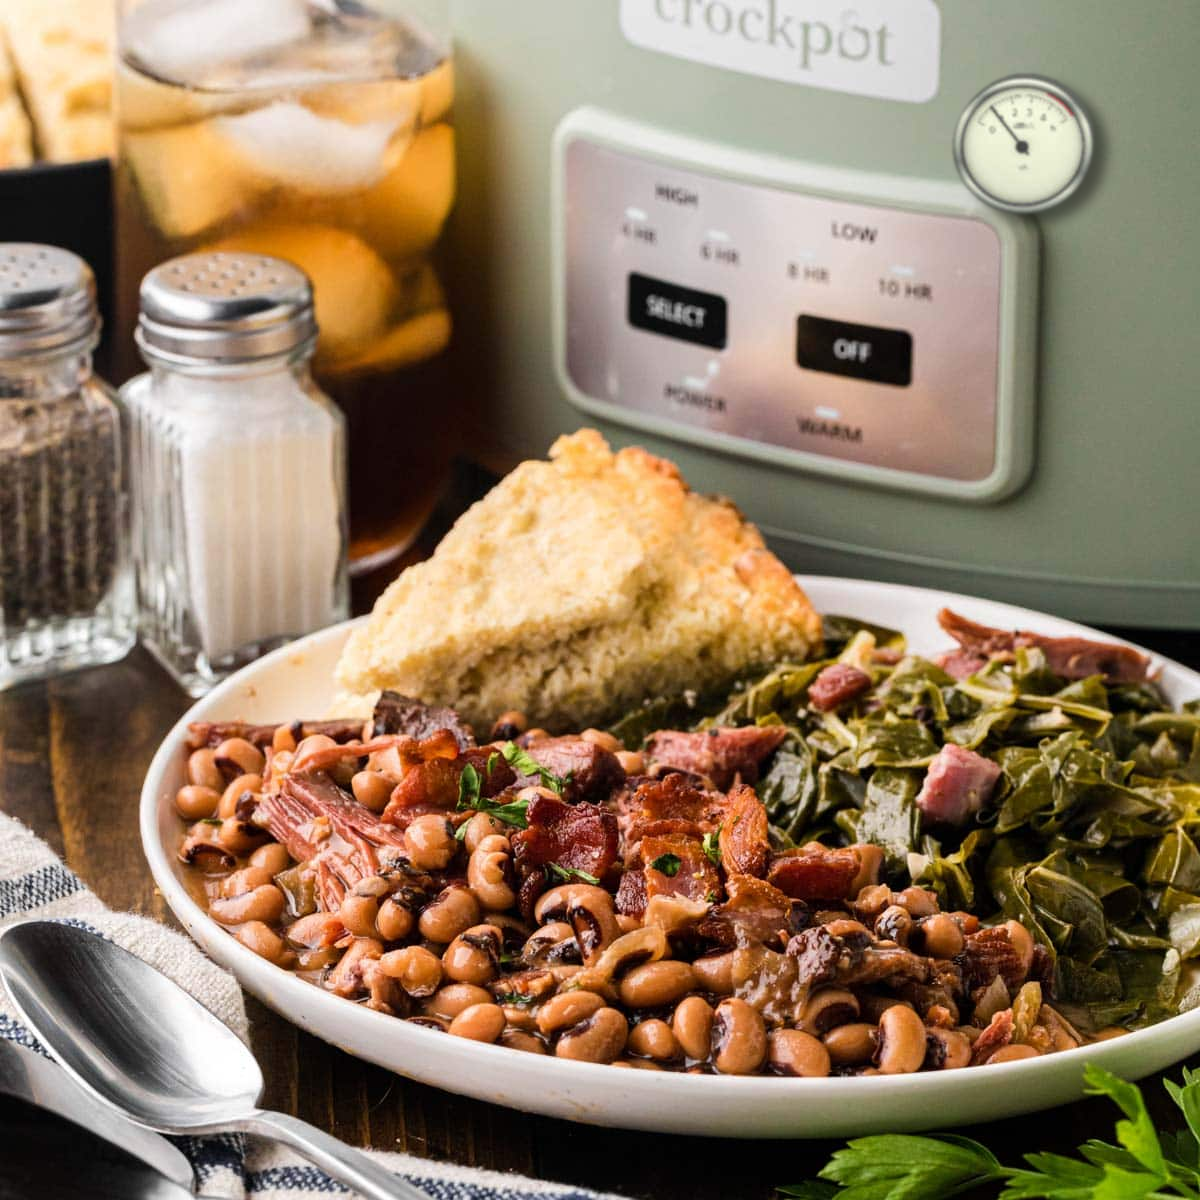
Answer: 1 kA
